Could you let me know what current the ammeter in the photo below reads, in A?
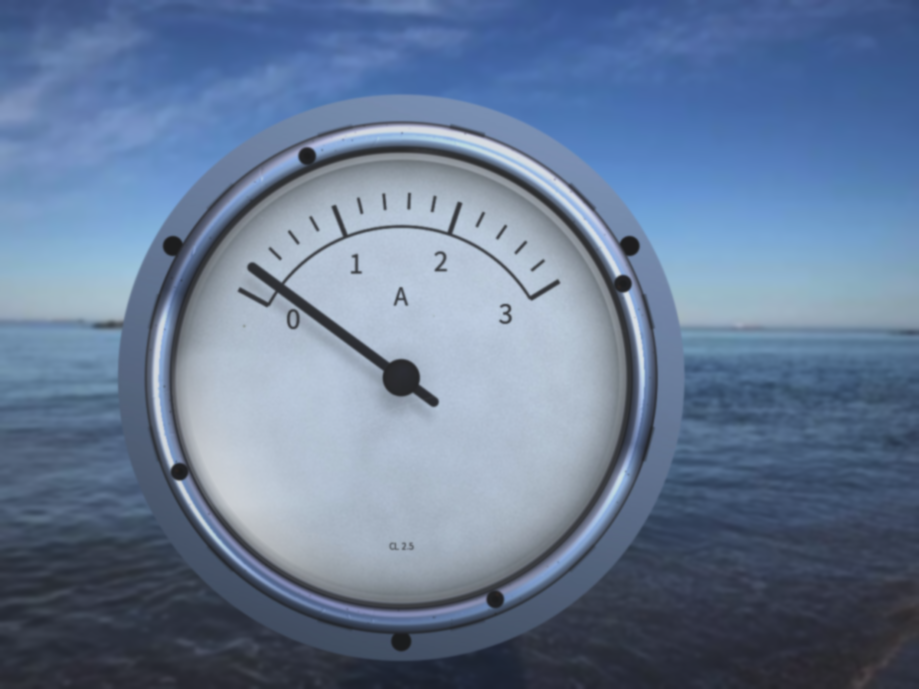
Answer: 0.2 A
